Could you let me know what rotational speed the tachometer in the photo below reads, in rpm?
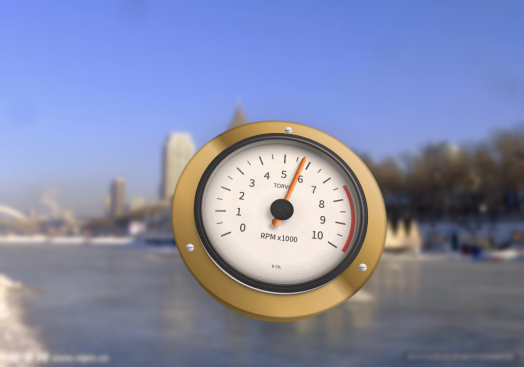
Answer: 5750 rpm
